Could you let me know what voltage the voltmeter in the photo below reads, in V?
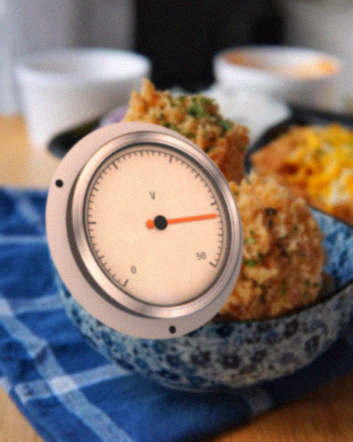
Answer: 42 V
